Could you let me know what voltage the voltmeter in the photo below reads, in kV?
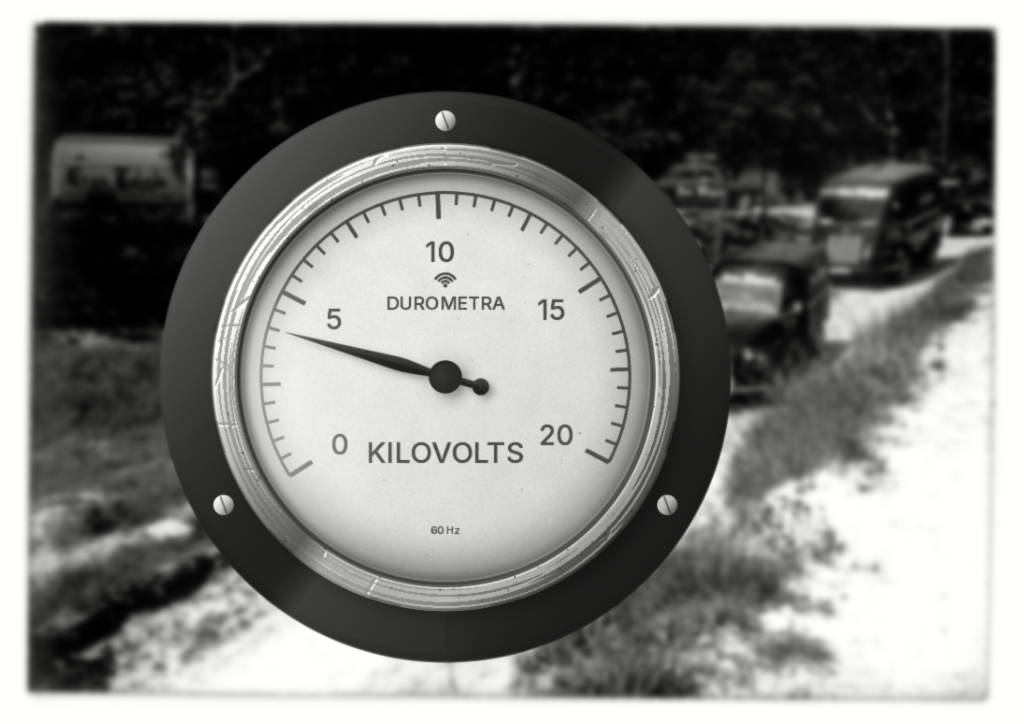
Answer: 4 kV
